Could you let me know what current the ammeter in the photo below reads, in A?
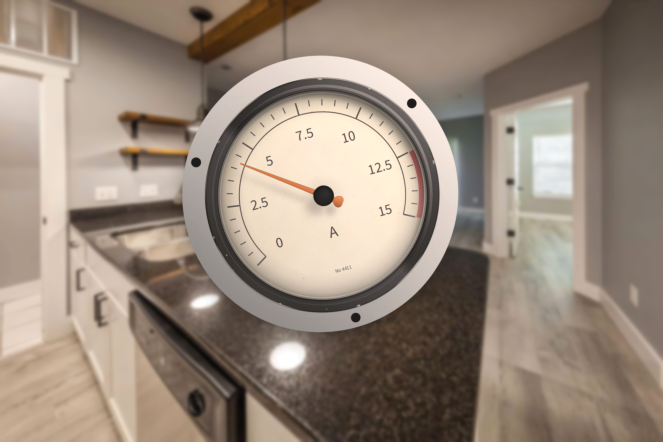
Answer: 4.25 A
